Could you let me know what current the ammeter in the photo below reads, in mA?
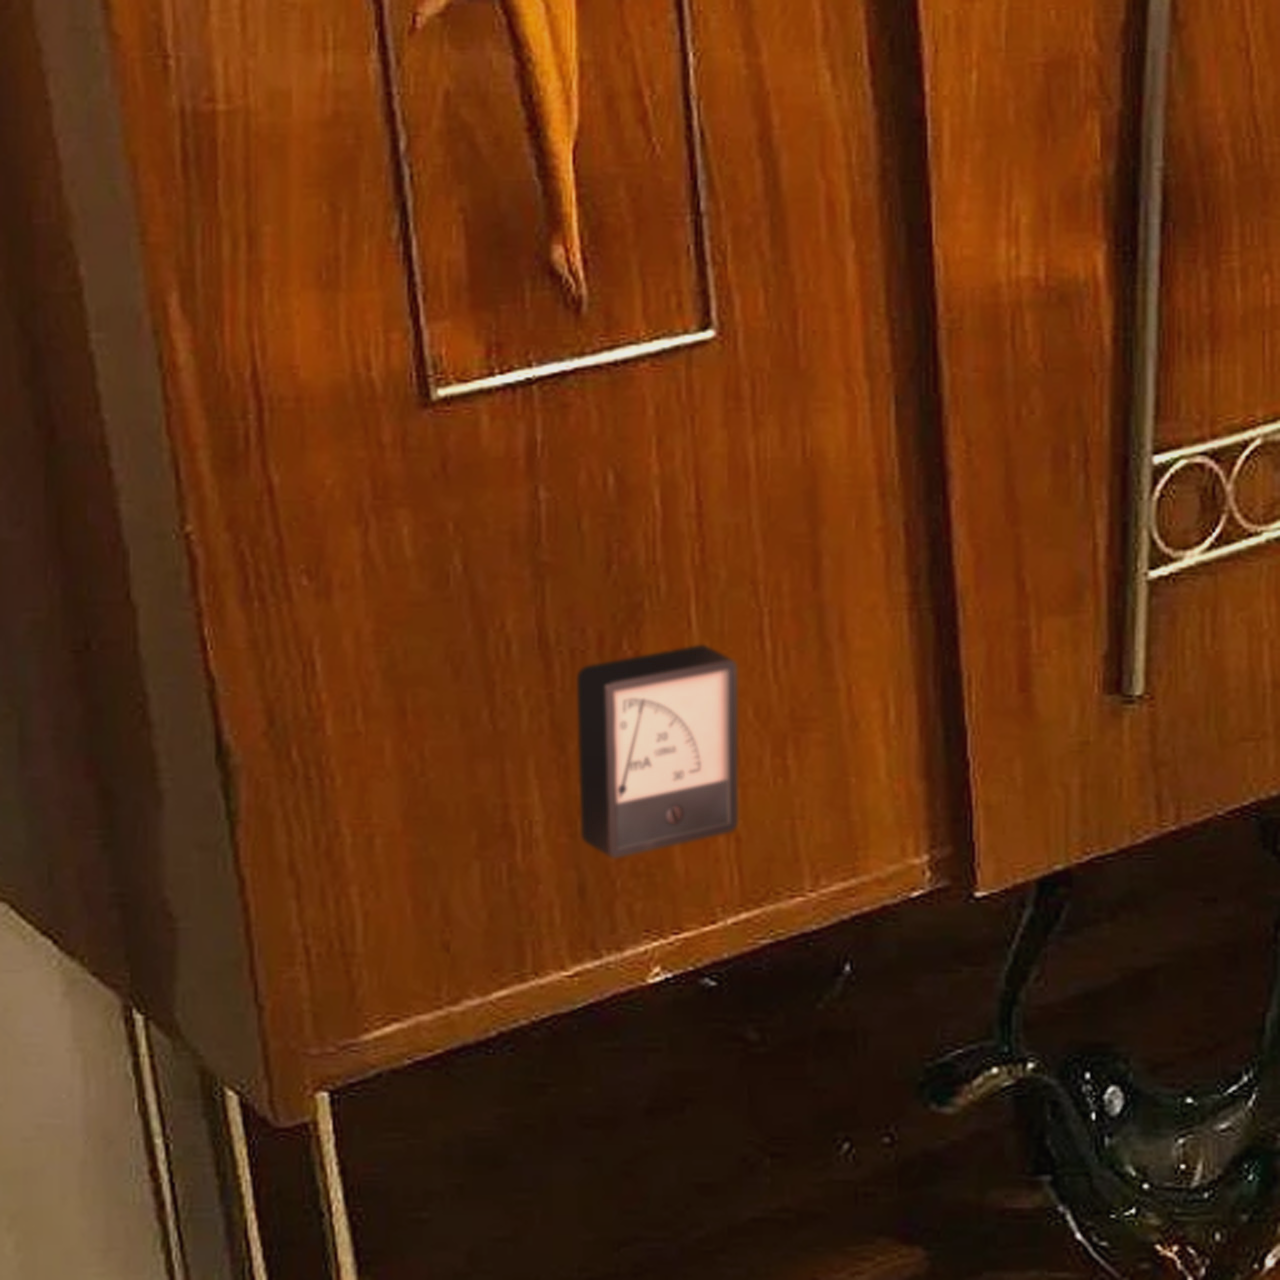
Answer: 10 mA
